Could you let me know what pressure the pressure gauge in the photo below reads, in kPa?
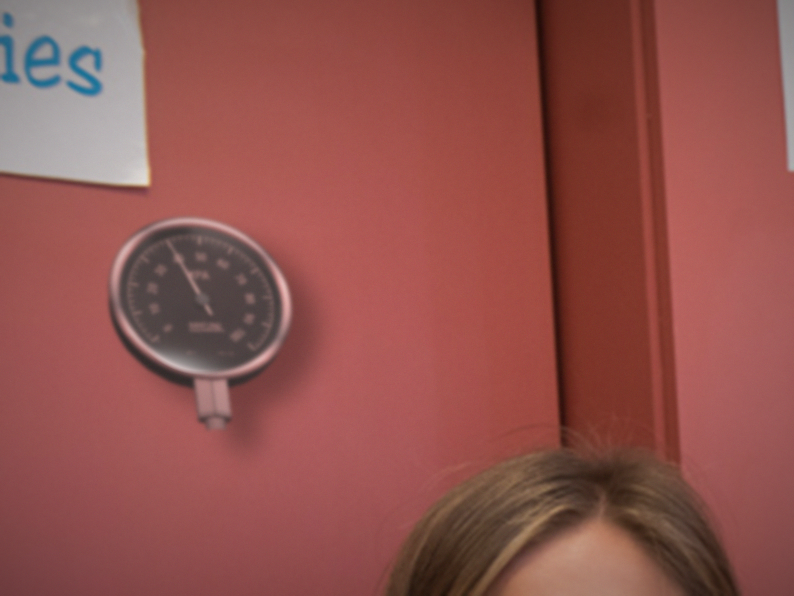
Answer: 40 kPa
